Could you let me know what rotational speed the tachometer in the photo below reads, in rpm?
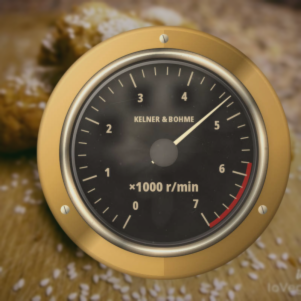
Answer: 4700 rpm
